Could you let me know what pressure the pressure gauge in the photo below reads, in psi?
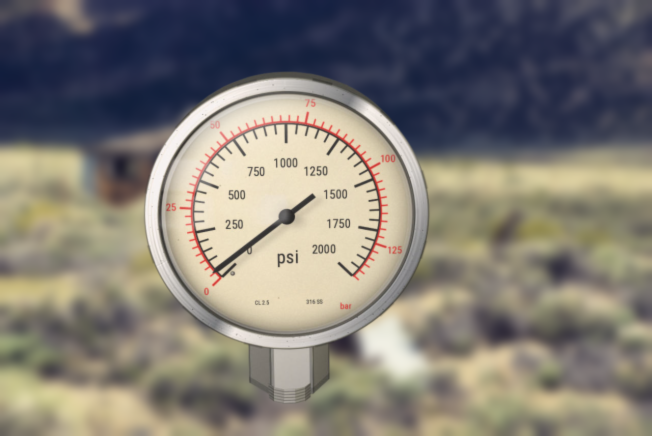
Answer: 50 psi
